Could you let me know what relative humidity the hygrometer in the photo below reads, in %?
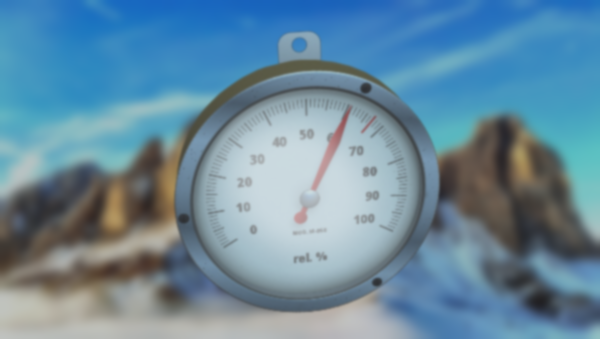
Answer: 60 %
